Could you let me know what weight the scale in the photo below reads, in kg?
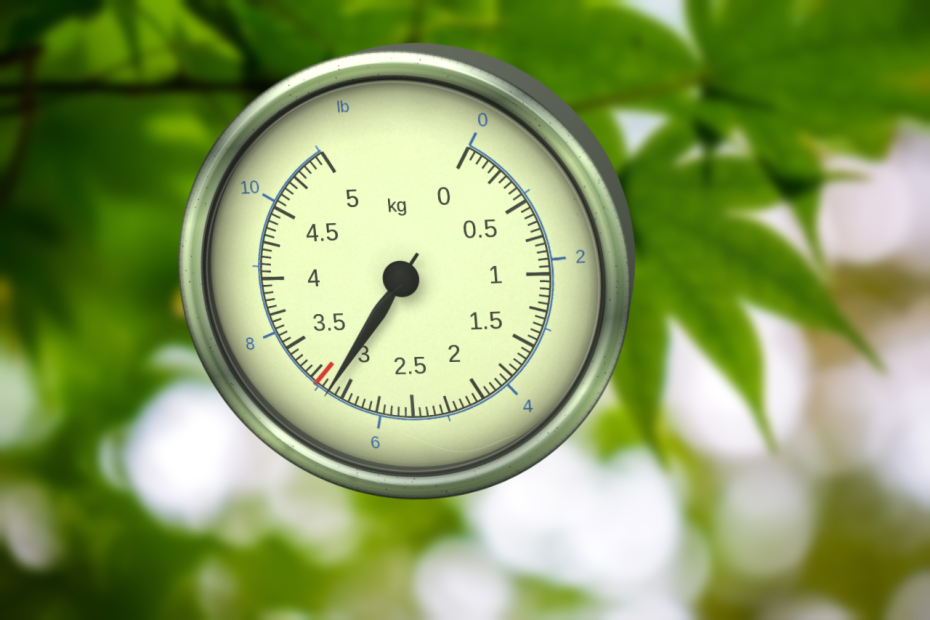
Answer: 3.1 kg
